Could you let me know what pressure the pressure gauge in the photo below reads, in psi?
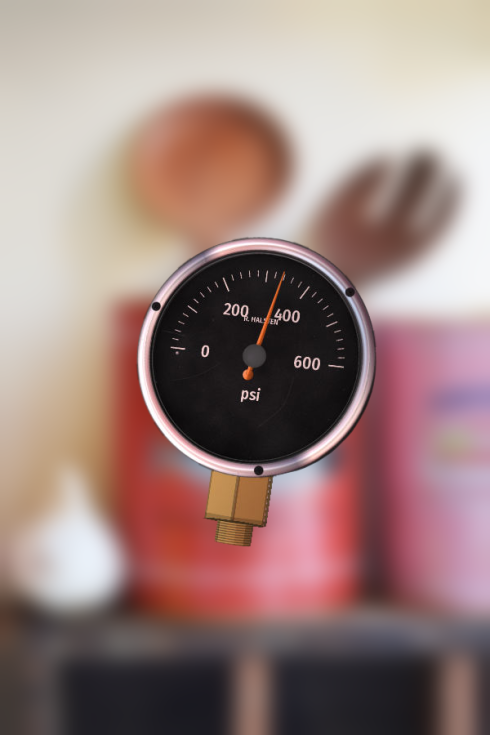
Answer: 340 psi
